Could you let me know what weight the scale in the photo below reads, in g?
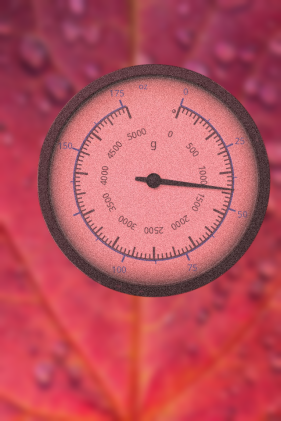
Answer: 1200 g
